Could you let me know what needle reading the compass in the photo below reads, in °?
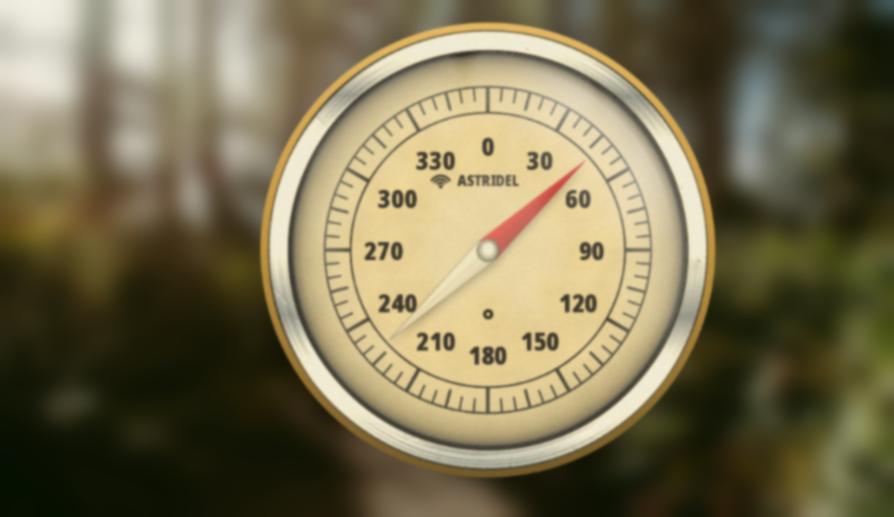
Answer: 47.5 °
